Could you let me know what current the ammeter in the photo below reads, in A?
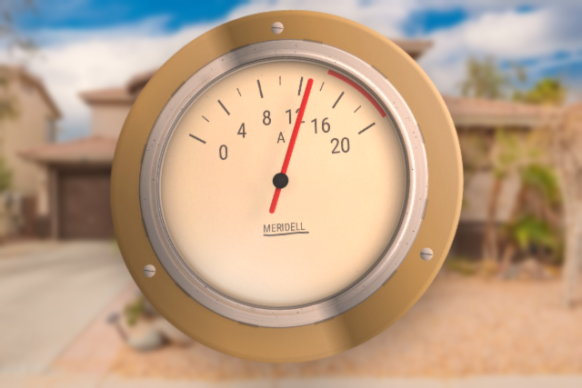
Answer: 13 A
